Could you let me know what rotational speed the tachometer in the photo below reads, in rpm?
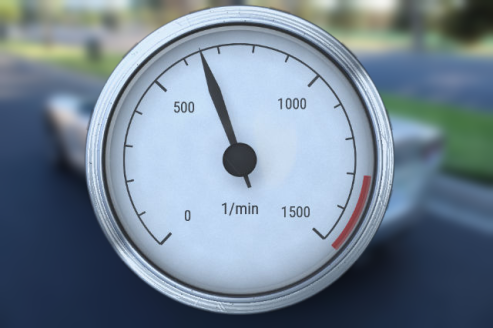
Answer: 650 rpm
